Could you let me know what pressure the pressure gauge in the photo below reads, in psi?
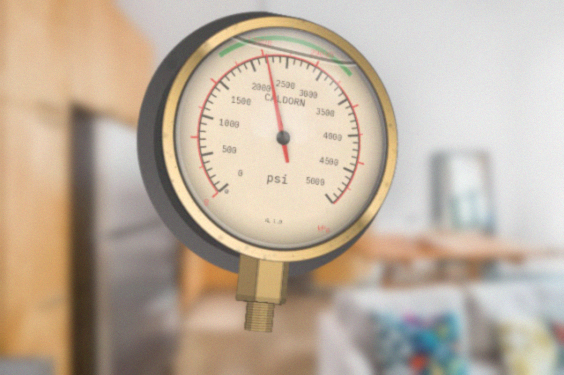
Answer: 2200 psi
